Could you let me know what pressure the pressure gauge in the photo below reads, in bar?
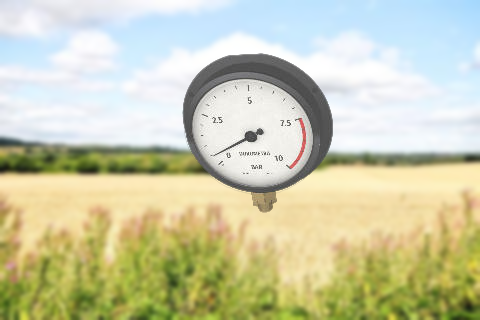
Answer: 0.5 bar
